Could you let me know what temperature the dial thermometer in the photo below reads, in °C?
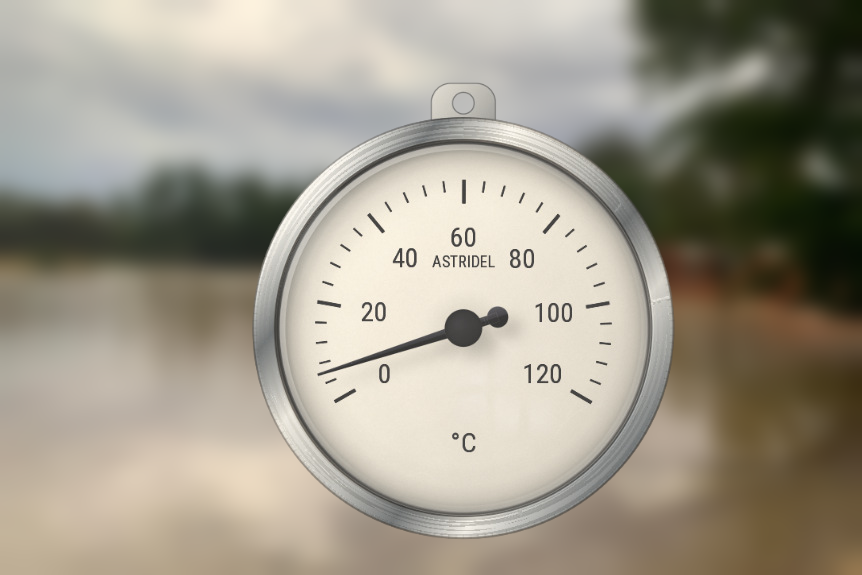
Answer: 6 °C
